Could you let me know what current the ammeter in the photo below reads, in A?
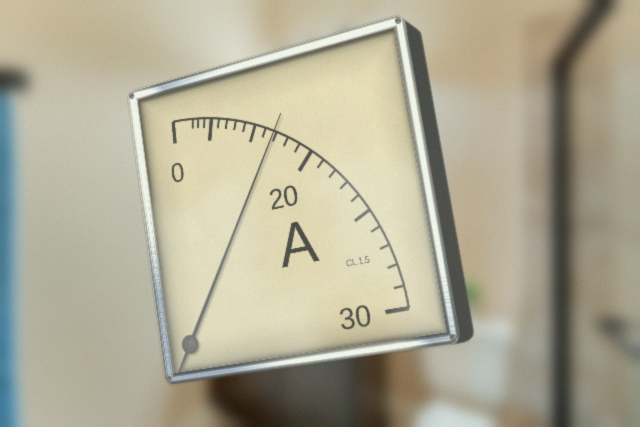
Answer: 17 A
